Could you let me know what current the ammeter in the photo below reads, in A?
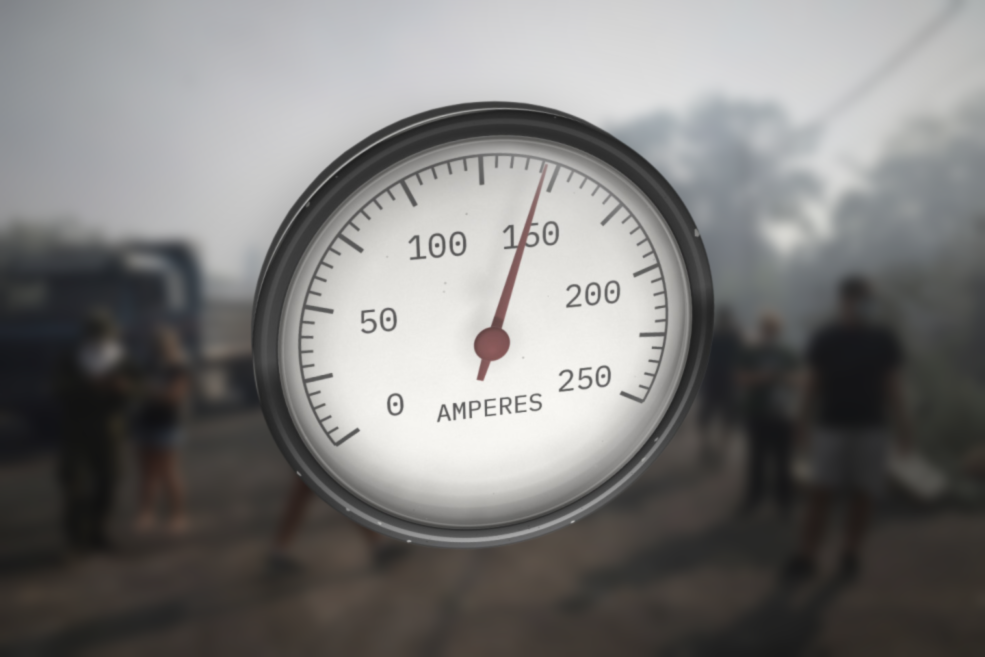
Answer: 145 A
